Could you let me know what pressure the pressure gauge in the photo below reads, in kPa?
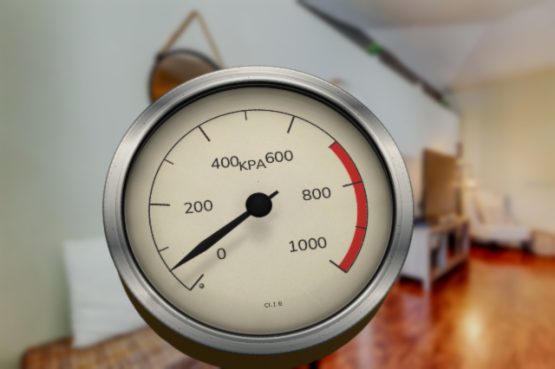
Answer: 50 kPa
